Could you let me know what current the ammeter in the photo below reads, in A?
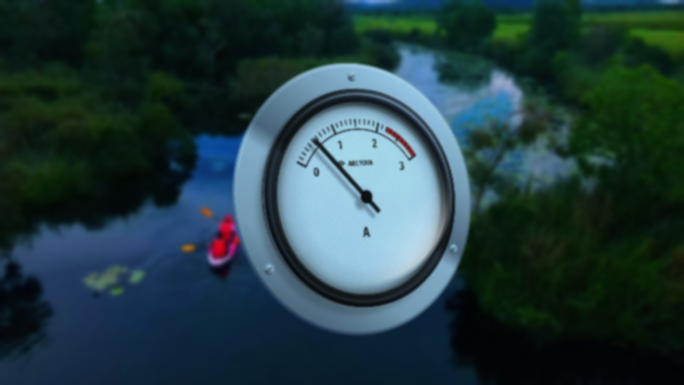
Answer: 0.5 A
